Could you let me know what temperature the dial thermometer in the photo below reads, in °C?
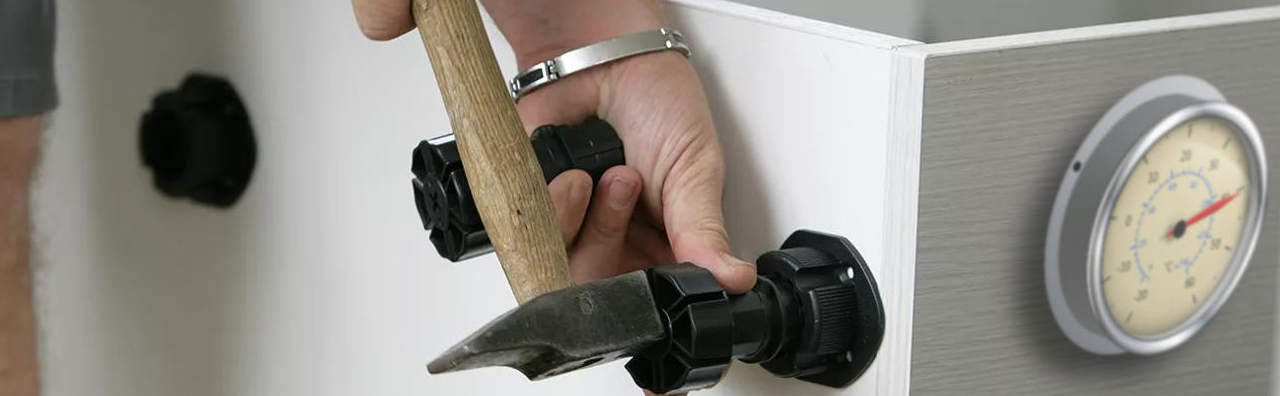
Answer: 40 °C
